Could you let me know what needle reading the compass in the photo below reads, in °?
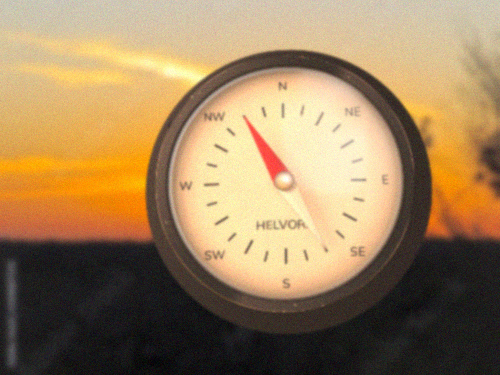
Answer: 330 °
